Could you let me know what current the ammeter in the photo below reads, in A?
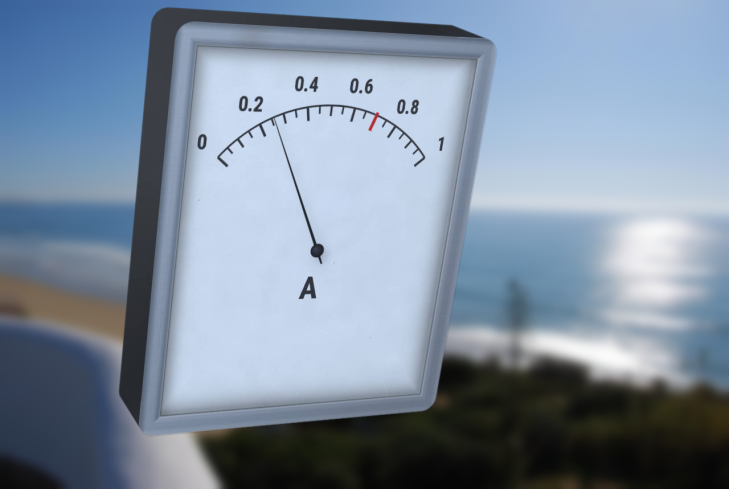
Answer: 0.25 A
